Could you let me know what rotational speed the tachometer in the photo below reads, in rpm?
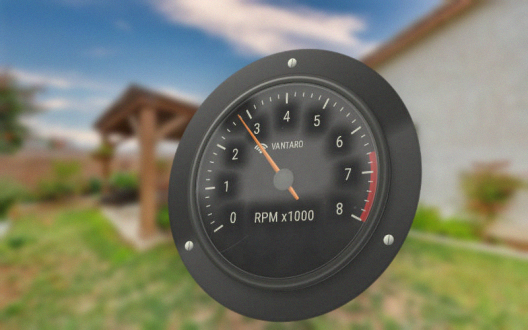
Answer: 2800 rpm
